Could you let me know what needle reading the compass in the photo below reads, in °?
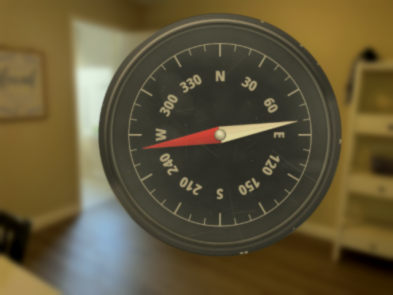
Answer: 260 °
